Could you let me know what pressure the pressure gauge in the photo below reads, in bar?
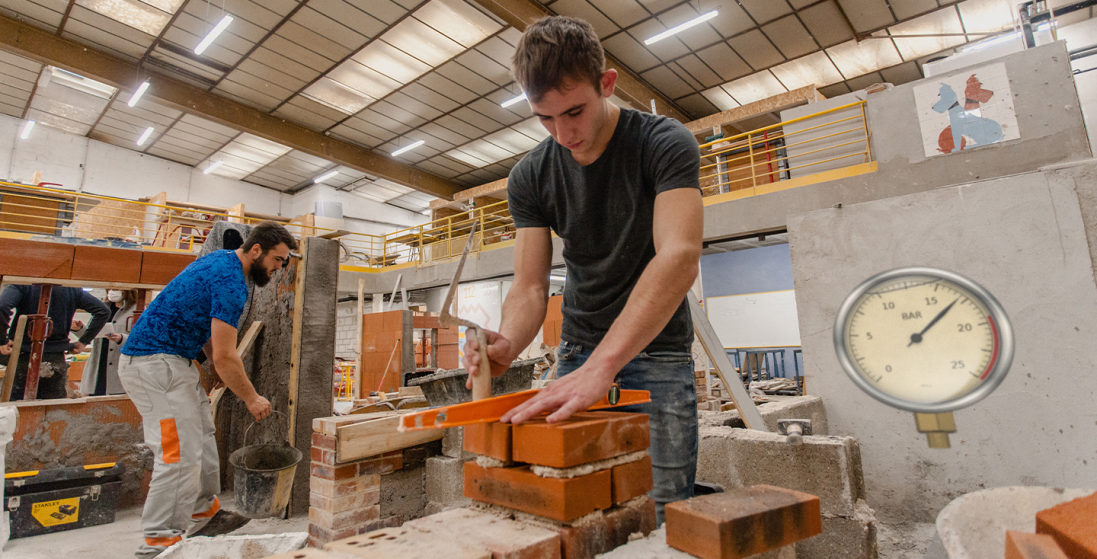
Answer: 17 bar
